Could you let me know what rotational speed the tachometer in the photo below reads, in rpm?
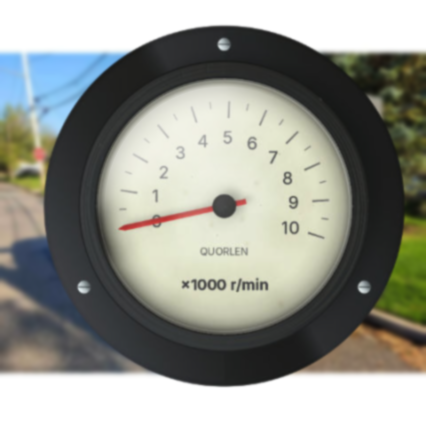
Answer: 0 rpm
